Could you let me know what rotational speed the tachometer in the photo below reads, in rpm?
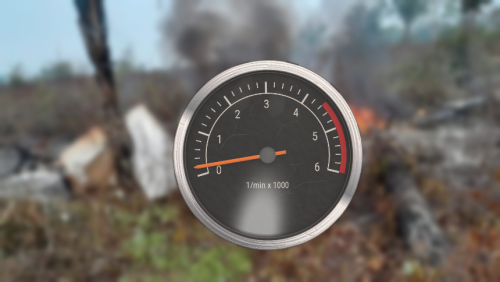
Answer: 200 rpm
